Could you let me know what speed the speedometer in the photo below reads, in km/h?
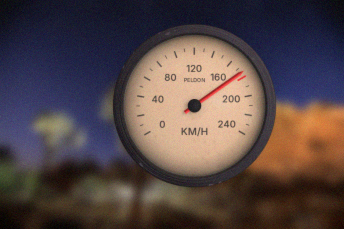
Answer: 175 km/h
